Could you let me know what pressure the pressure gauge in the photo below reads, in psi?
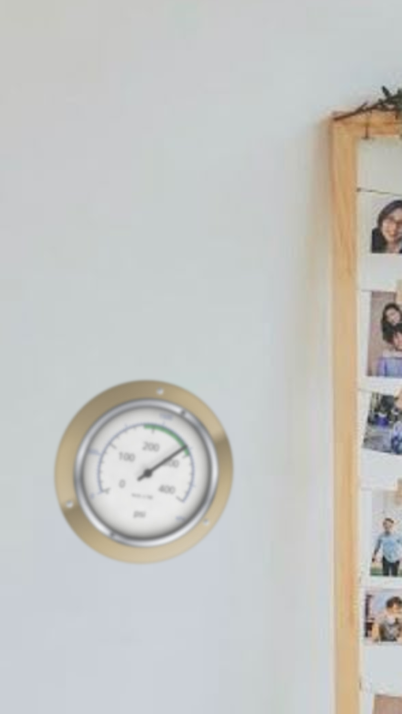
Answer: 280 psi
